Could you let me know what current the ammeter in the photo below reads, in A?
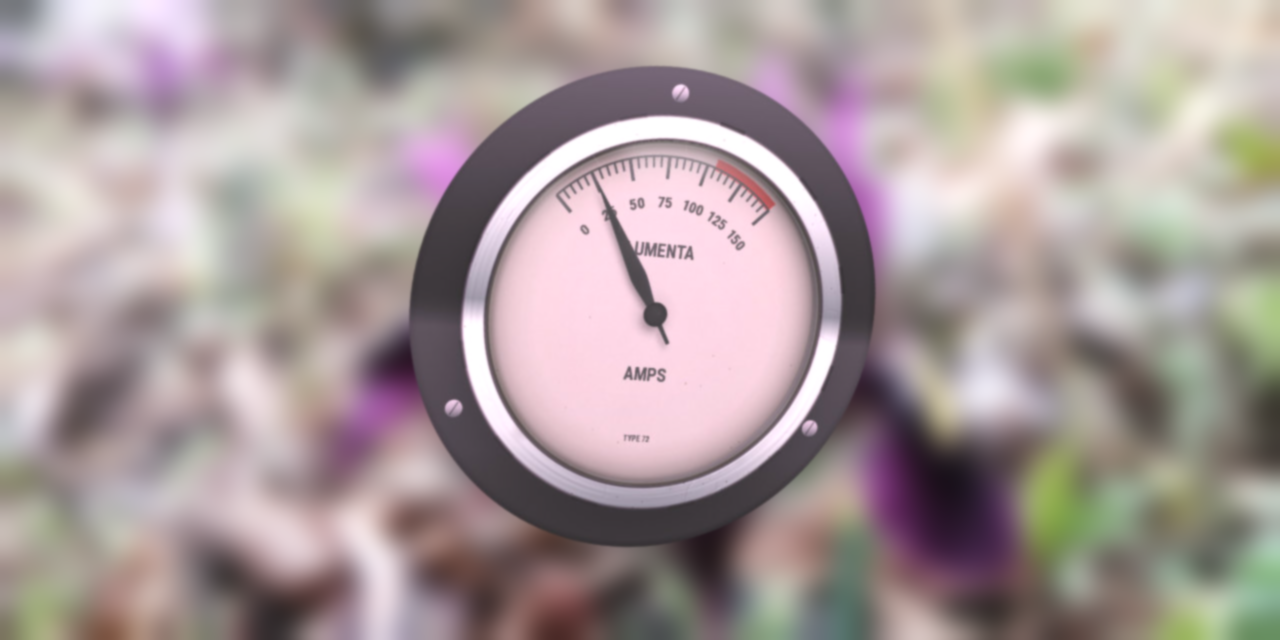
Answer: 25 A
